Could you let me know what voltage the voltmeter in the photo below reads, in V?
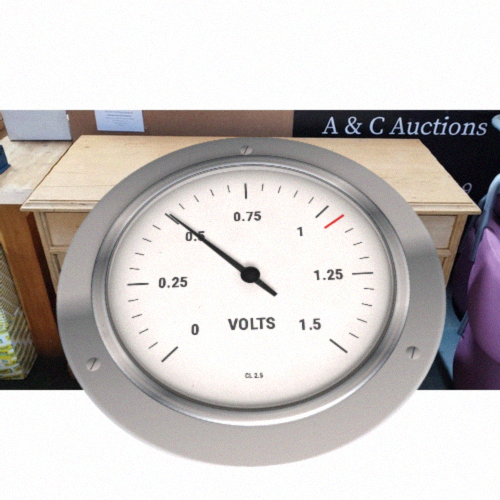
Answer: 0.5 V
